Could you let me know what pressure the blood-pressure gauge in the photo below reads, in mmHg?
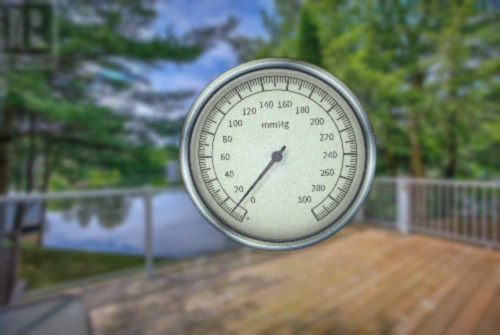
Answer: 10 mmHg
